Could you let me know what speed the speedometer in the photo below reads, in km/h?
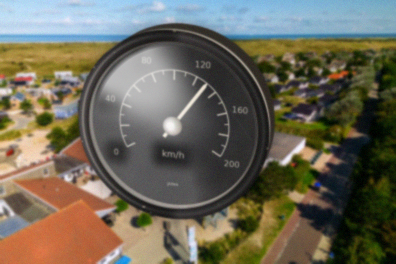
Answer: 130 km/h
